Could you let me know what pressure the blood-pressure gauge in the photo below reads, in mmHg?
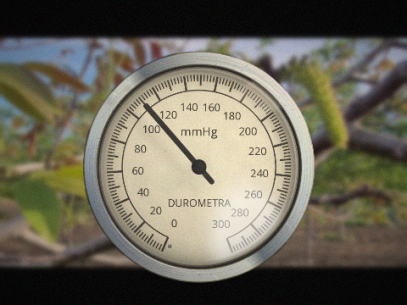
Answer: 110 mmHg
